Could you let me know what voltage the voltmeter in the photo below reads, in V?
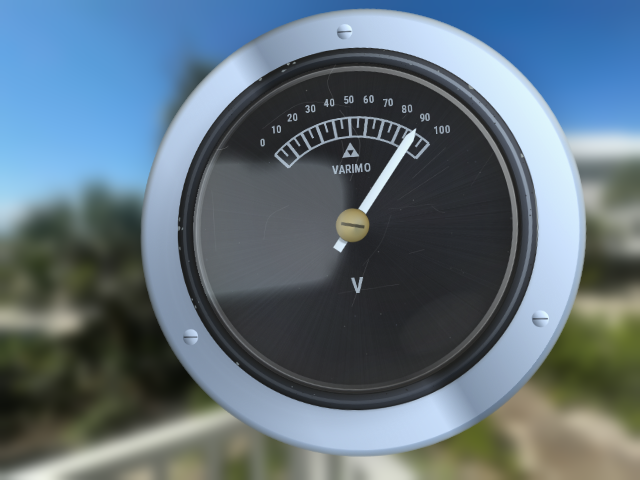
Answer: 90 V
